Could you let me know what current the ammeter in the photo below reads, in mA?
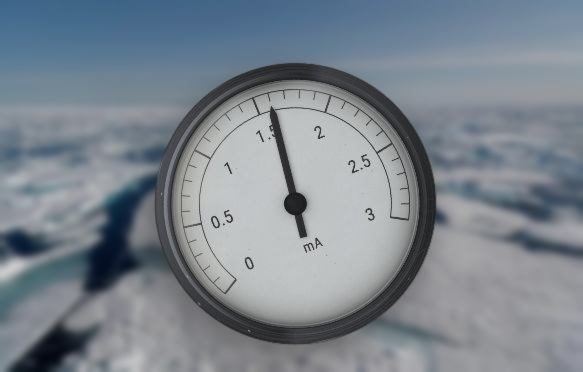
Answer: 1.6 mA
